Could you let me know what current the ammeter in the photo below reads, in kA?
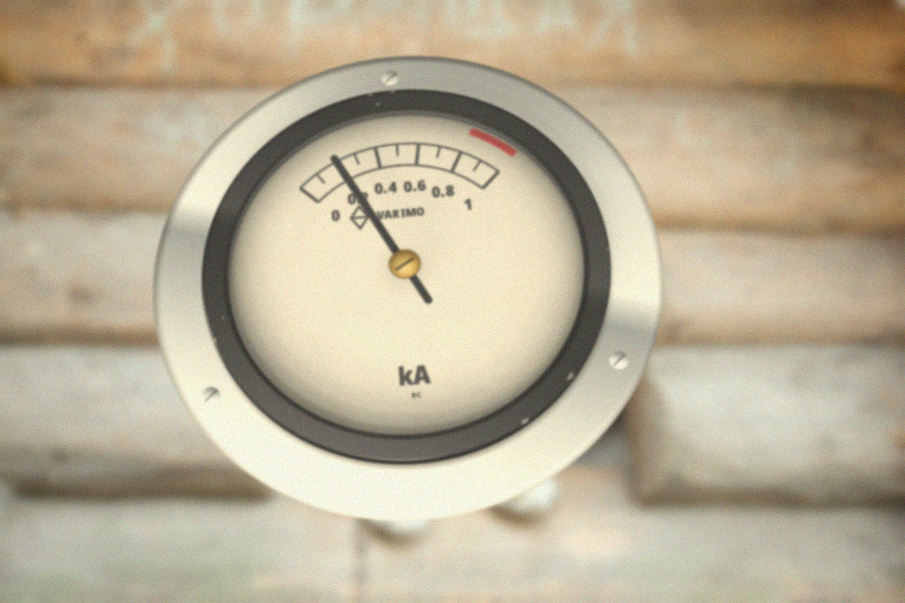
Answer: 0.2 kA
